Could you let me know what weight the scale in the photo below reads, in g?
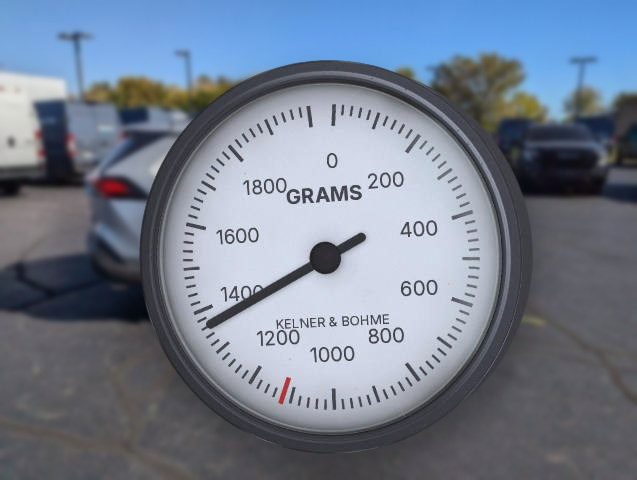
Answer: 1360 g
